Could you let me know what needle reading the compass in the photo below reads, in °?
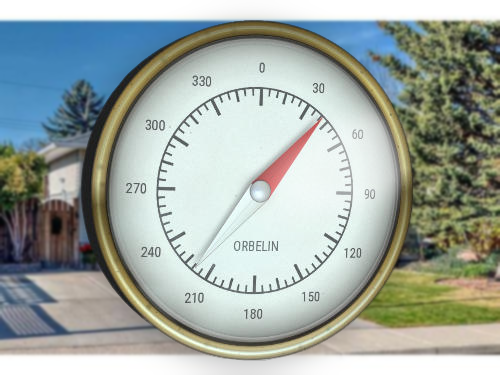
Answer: 40 °
